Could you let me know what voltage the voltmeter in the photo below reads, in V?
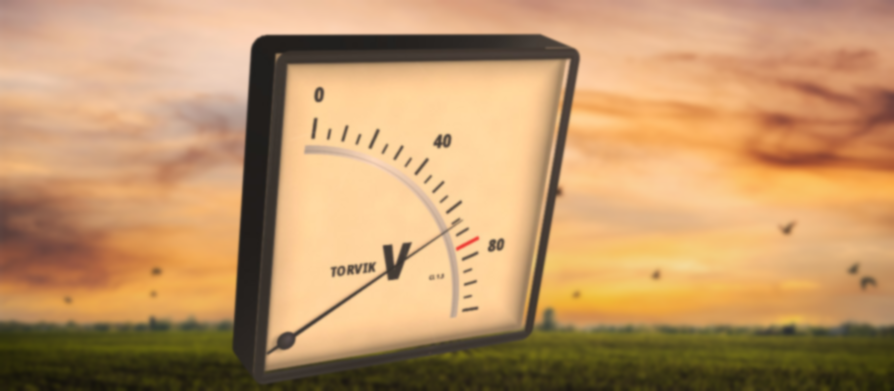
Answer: 65 V
